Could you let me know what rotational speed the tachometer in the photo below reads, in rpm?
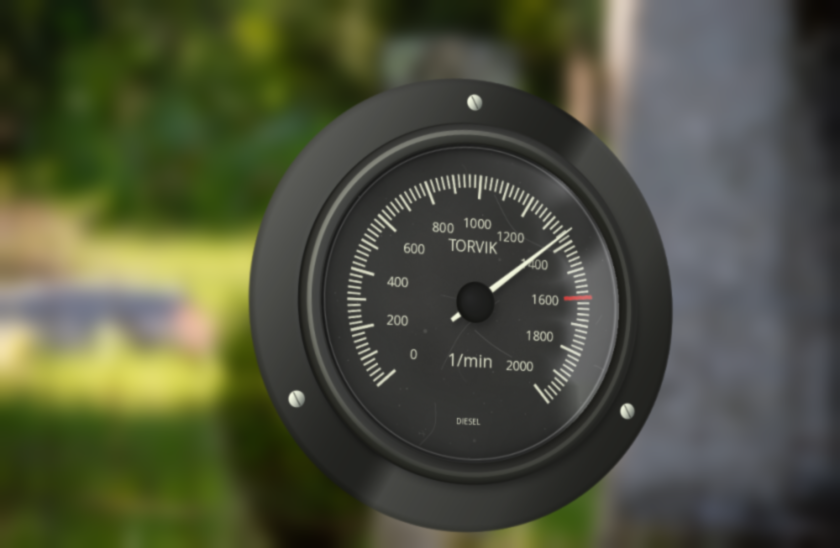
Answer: 1360 rpm
